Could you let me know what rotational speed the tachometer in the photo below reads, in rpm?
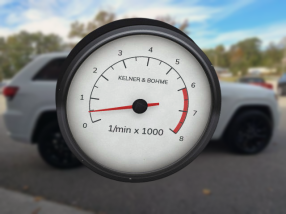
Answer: 500 rpm
